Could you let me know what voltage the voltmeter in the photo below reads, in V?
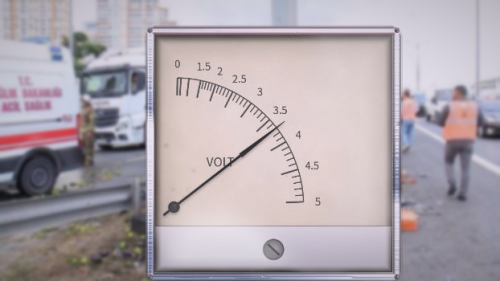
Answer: 3.7 V
